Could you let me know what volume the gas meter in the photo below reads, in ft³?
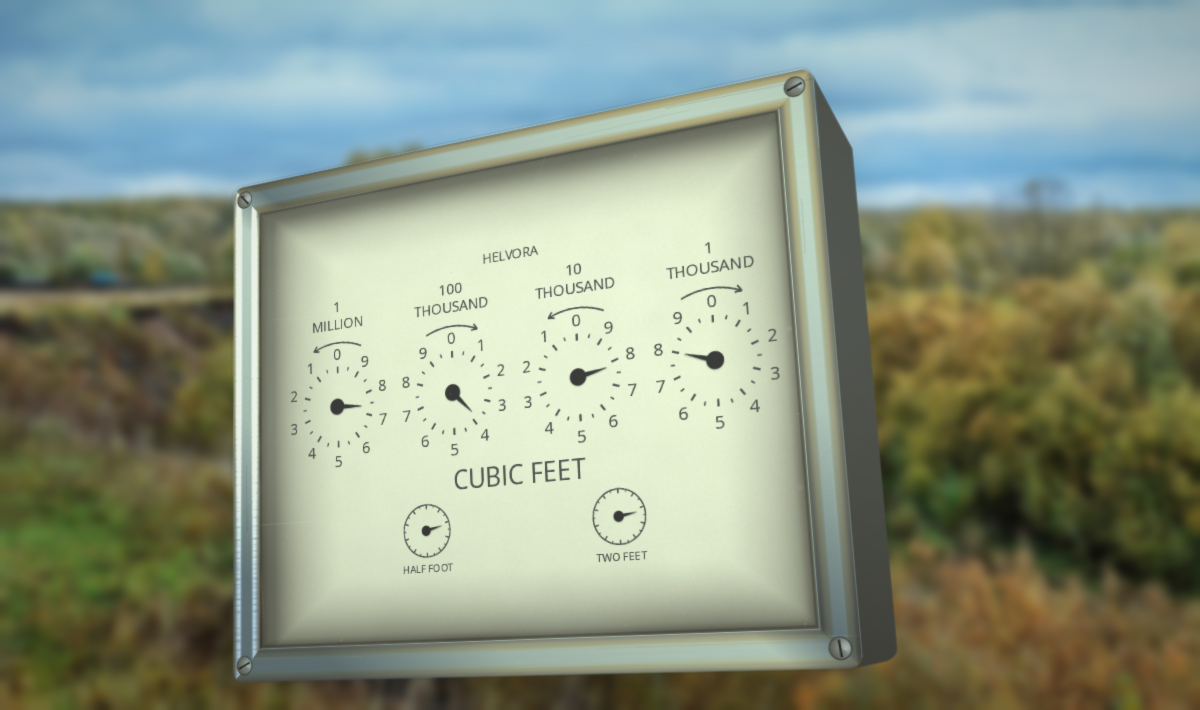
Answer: 737800 ft³
